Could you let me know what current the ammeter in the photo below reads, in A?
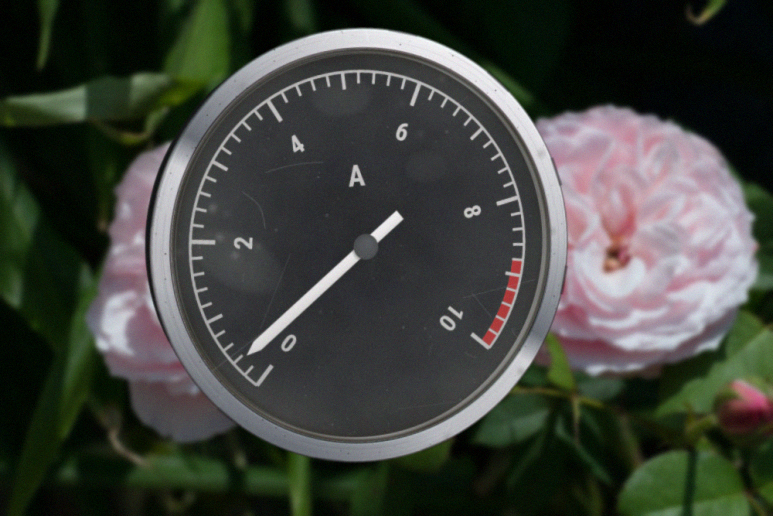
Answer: 0.4 A
